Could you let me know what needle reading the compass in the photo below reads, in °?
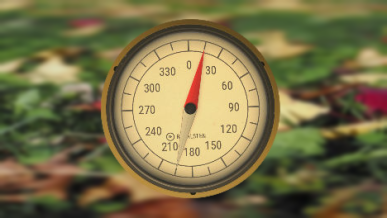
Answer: 15 °
